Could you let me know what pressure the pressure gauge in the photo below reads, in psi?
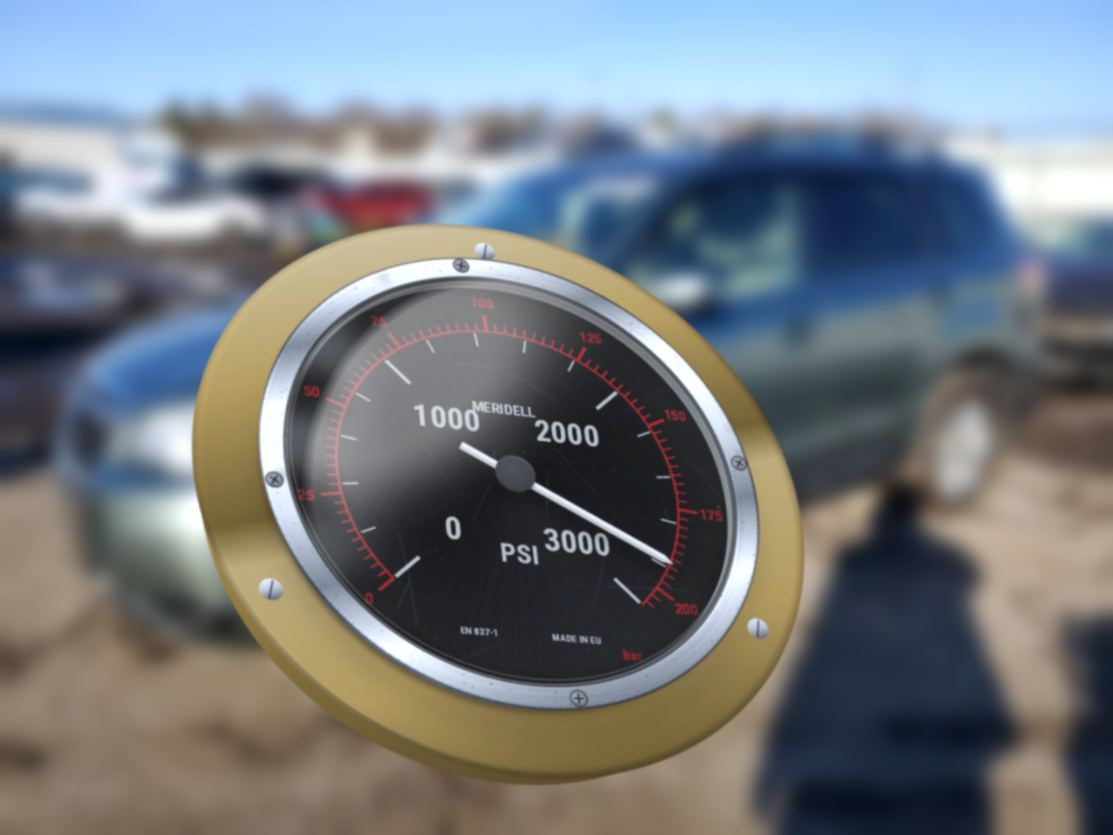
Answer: 2800 psi
